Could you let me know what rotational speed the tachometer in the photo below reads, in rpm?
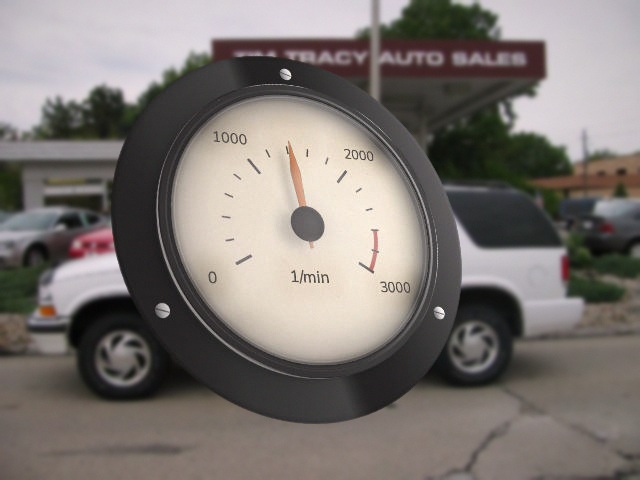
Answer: 1400 rpm
